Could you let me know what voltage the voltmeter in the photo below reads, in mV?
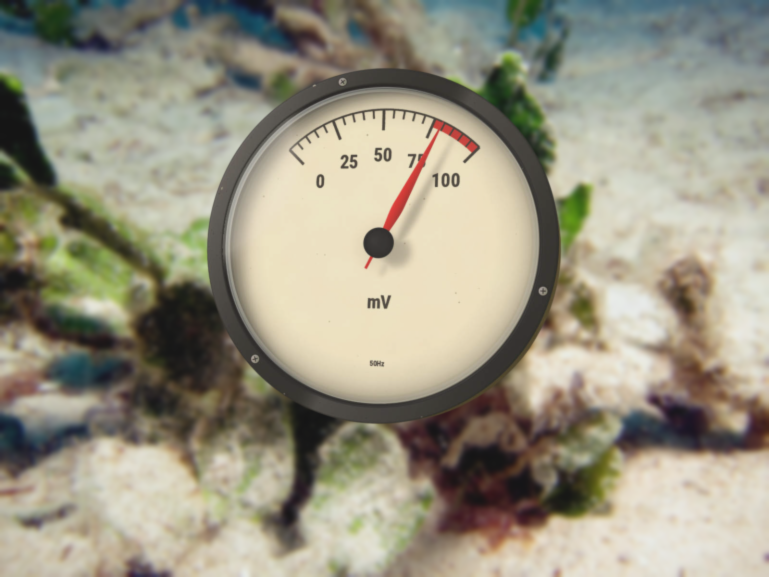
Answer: 80 mV
